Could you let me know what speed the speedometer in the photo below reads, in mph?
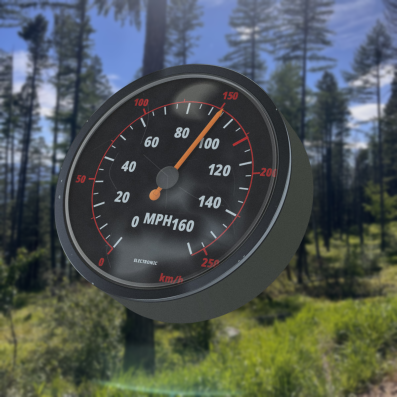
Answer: 95 mph
